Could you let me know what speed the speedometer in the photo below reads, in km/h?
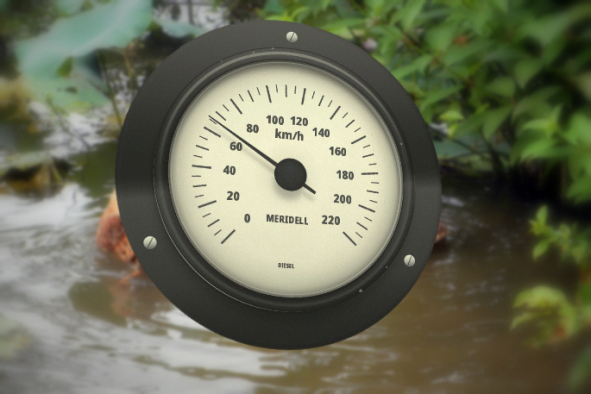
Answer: 65 km/h
